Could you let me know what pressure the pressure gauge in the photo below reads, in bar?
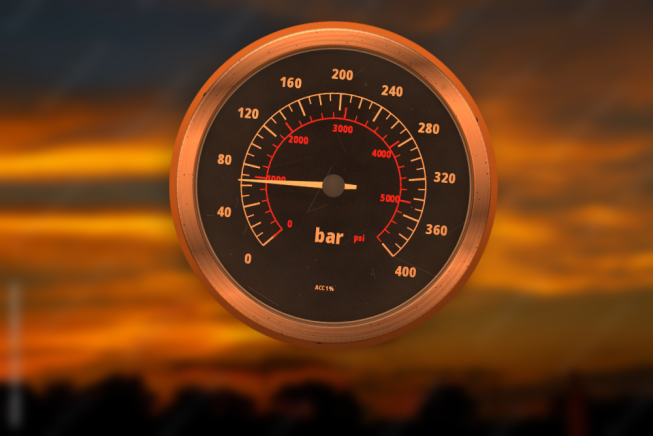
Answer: 65 bar
